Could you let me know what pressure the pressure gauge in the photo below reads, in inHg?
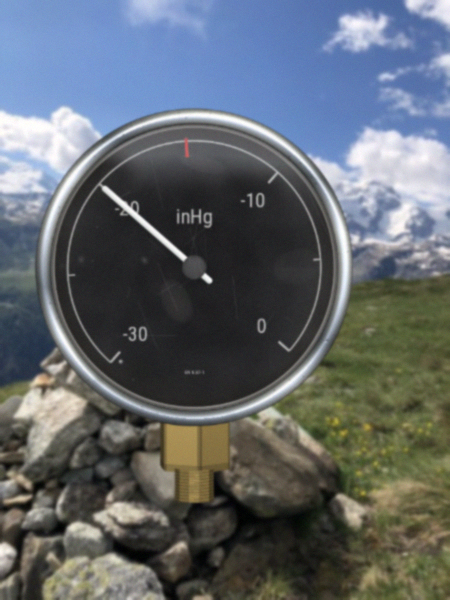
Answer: -20 inHg
